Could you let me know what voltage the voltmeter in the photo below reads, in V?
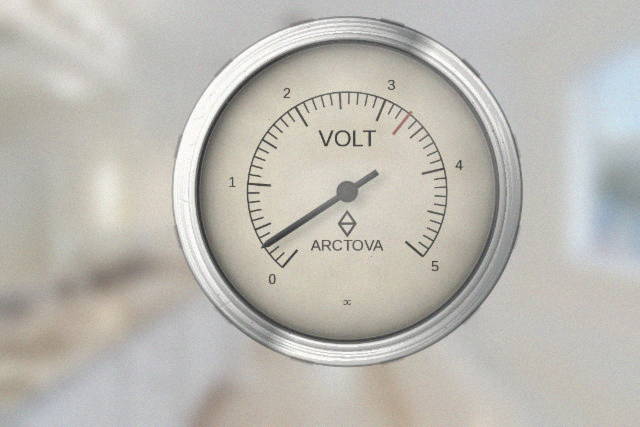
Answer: 0.3 V
